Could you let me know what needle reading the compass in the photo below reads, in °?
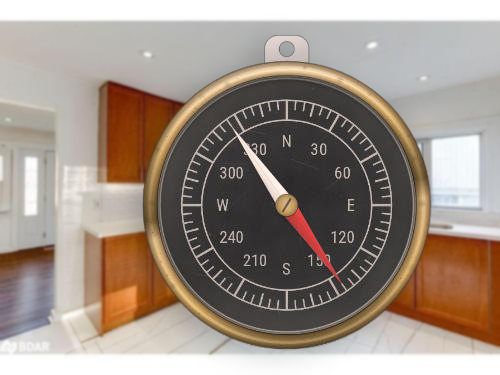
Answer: 145 °
